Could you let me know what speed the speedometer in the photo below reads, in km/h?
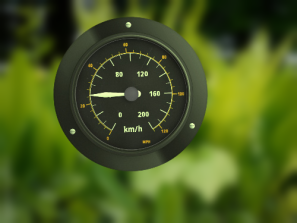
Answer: 40 km/h
